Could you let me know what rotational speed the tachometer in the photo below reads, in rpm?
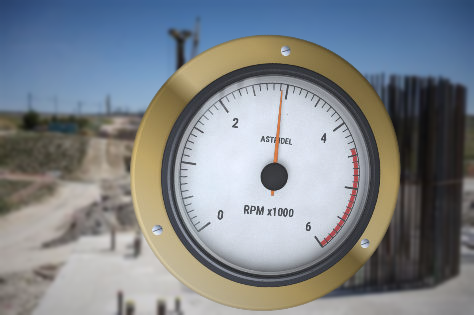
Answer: 2900 rpm
